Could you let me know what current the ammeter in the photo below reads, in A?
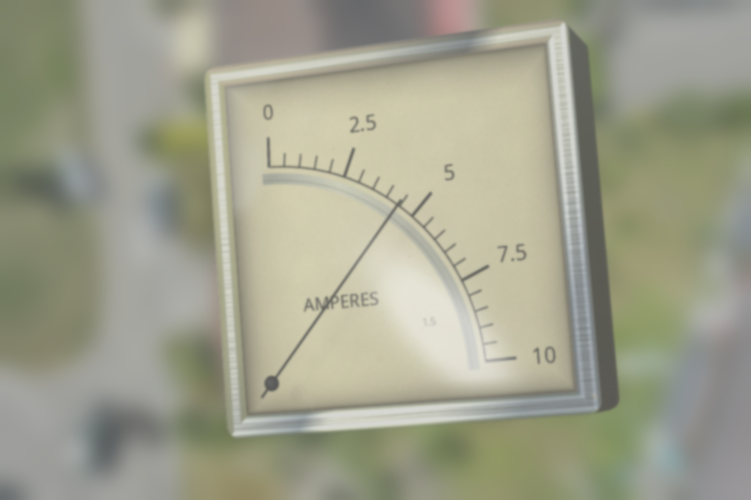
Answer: 4.5 A
